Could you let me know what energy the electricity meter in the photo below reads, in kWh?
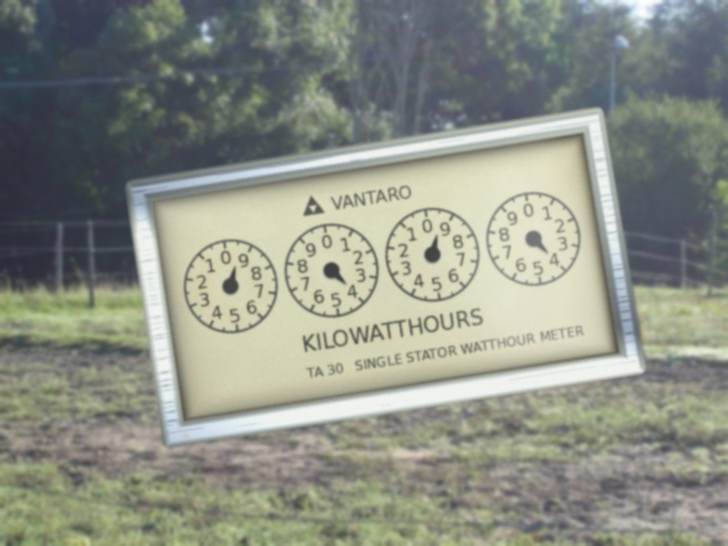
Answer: 9394 kWh
